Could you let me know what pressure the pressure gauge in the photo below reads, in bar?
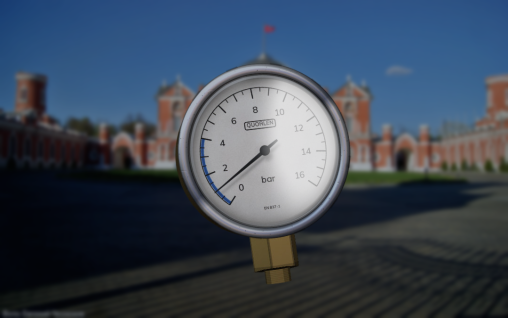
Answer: 1 bar
